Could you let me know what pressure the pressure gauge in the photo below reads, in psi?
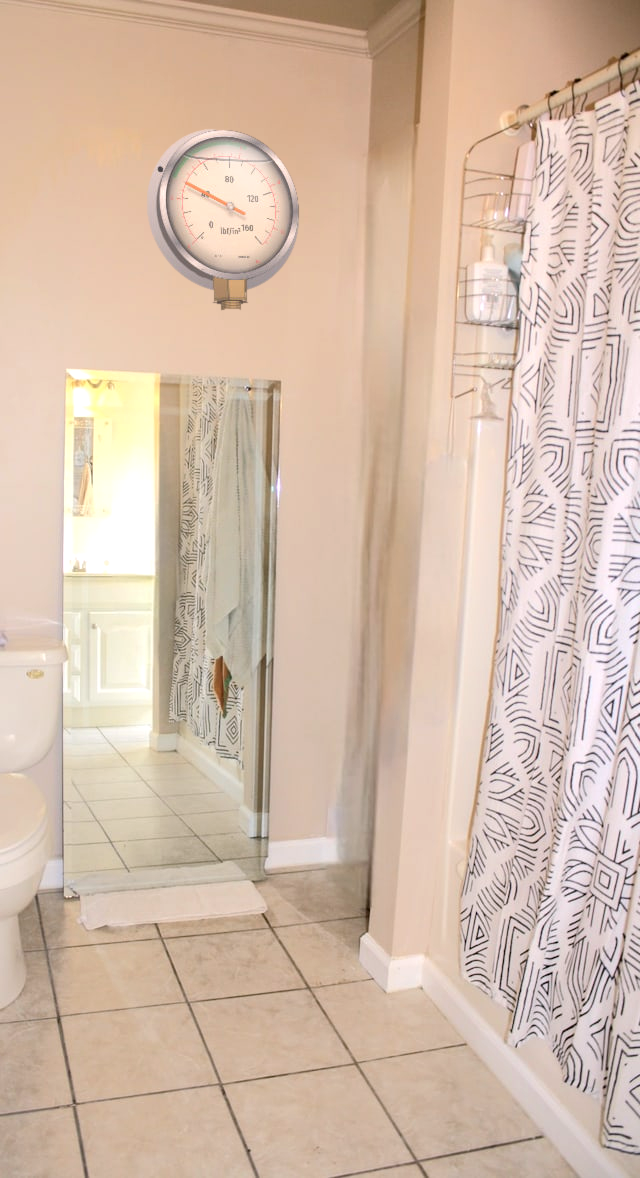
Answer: 40 psi
